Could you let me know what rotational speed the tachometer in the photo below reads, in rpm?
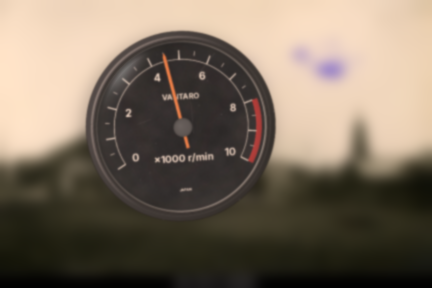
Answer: 4500 rpm
